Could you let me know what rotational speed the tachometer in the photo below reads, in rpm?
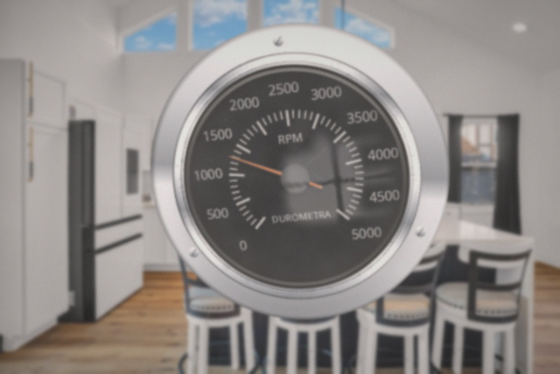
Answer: 1300 rpm
